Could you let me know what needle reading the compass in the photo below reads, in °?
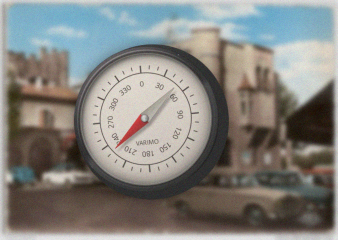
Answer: 230 °
